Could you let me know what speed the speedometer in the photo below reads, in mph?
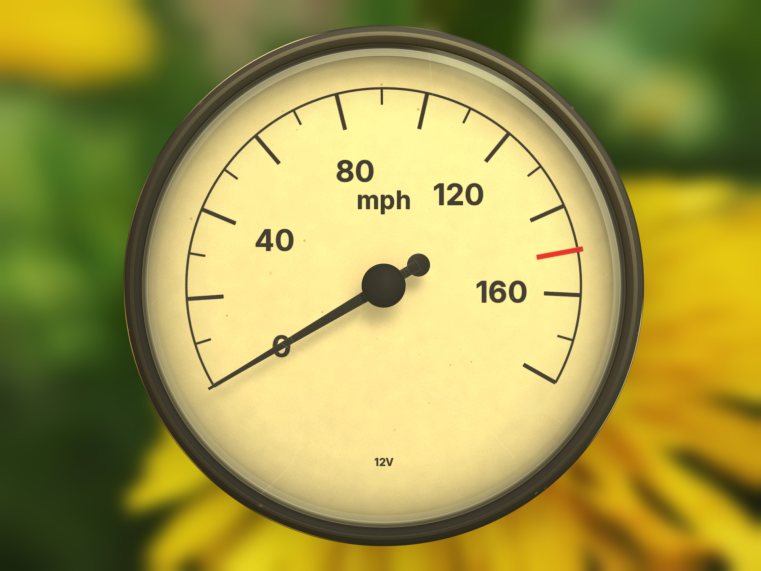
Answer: 0 mph
